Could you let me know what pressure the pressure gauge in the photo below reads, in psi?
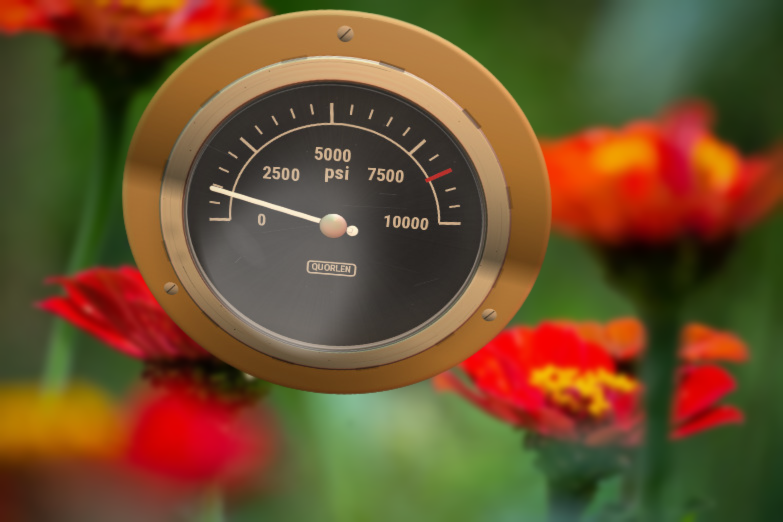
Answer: 1000 psi
